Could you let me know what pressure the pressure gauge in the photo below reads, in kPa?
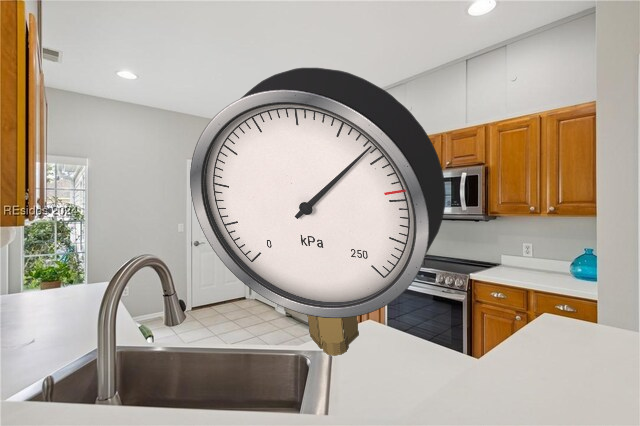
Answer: 167.5 kPa
